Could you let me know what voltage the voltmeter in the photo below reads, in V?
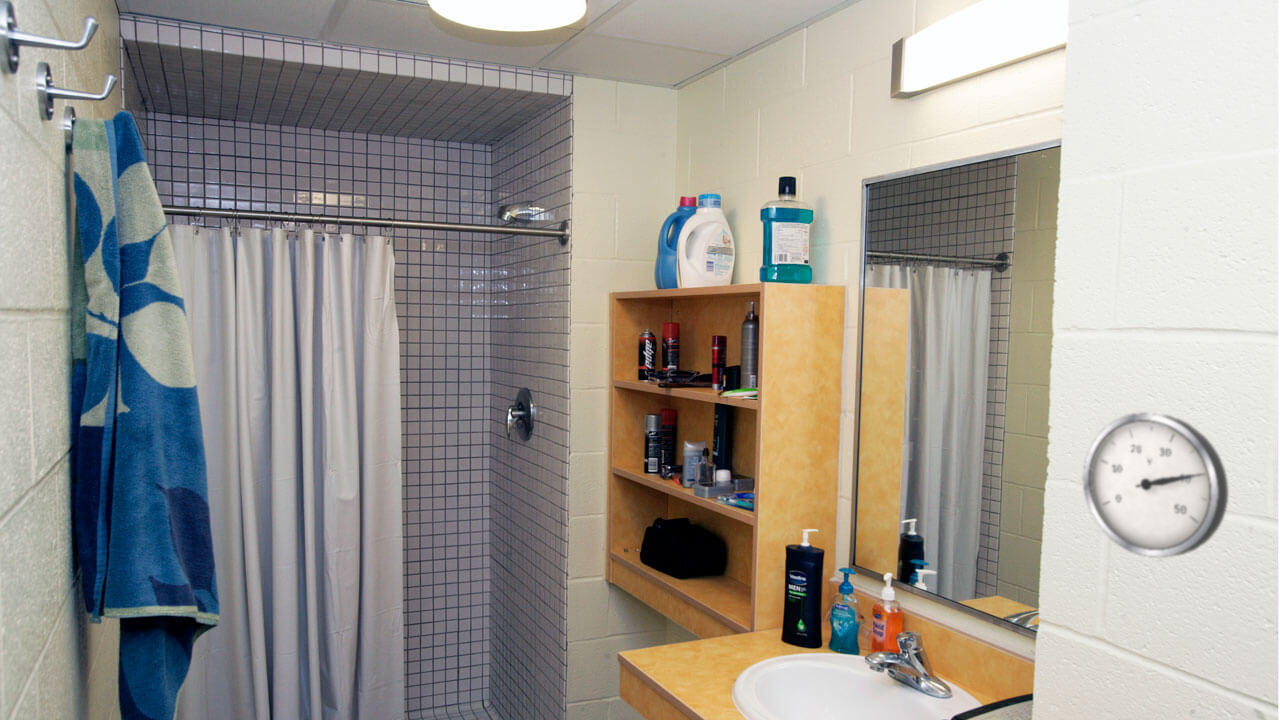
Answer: 40 V
